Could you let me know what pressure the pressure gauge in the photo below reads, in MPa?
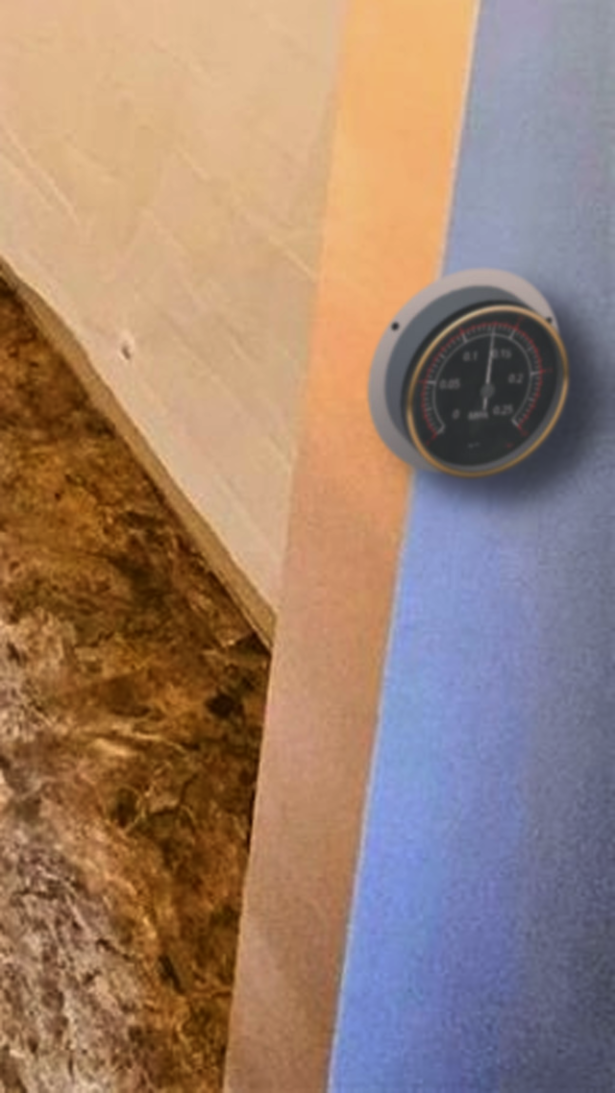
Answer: 0.125 MPa
